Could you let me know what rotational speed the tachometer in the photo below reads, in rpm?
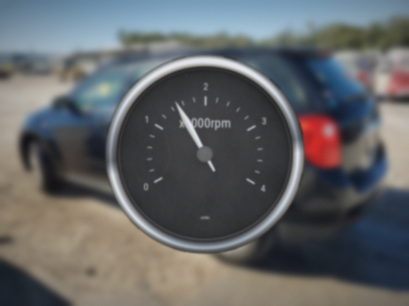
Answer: 1500 rpm
